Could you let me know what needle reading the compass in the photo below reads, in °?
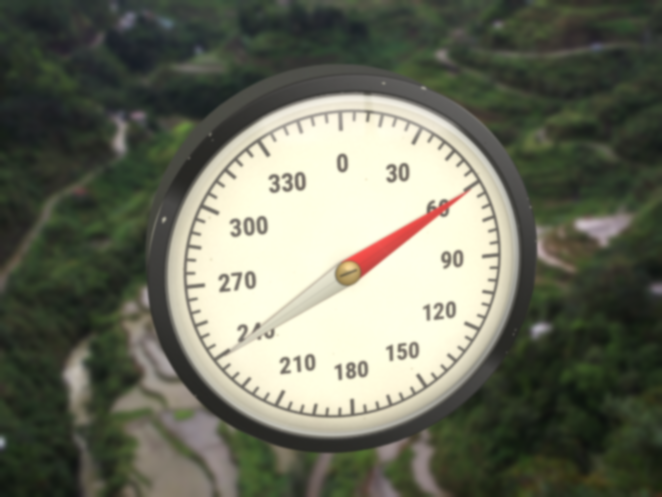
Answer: 60 °
